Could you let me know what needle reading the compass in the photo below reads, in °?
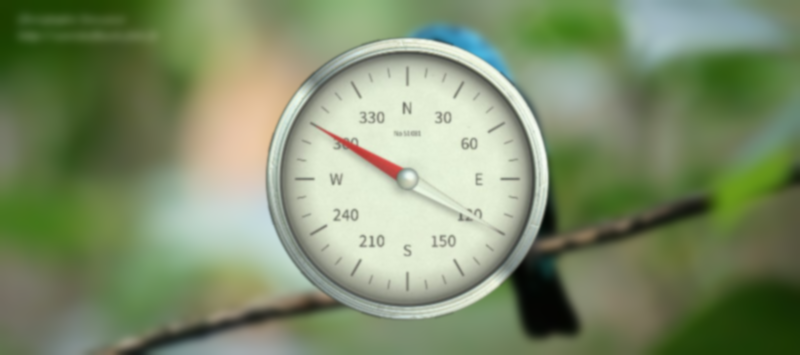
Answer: 300 °
